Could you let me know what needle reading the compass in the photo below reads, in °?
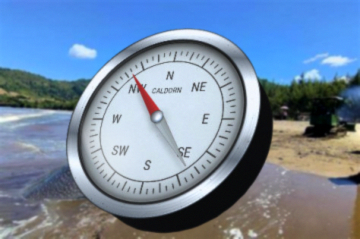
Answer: 320 °
